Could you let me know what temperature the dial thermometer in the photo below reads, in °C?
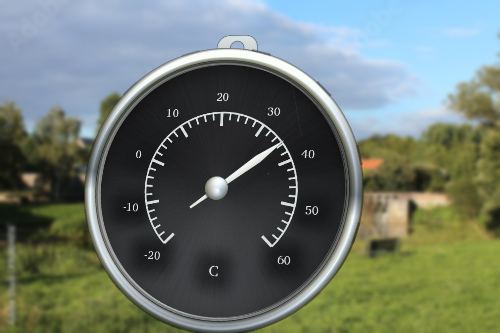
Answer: 36 °C
